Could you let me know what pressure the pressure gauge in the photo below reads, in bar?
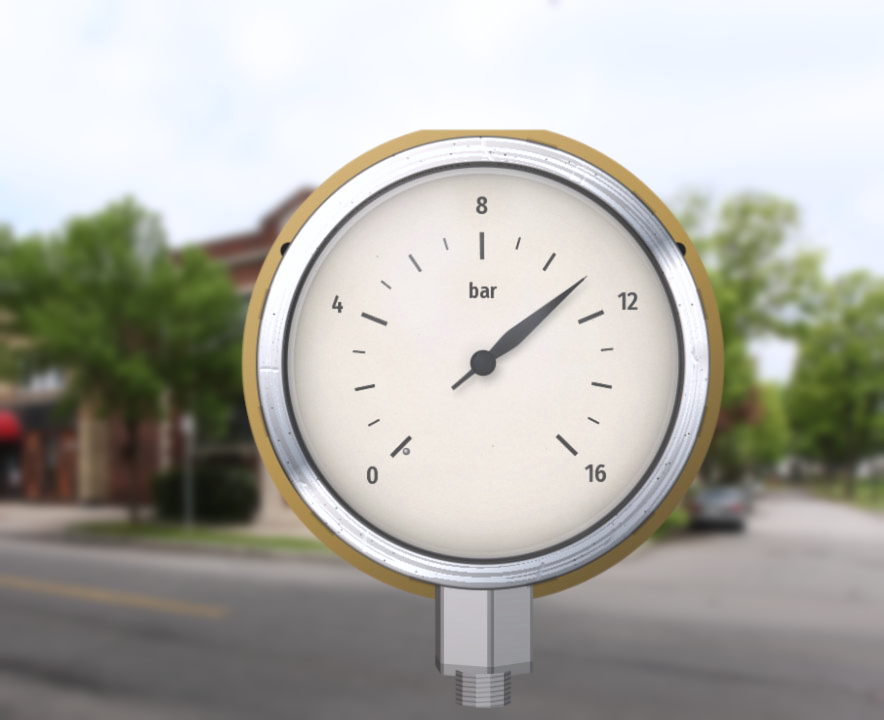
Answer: 11 bar
